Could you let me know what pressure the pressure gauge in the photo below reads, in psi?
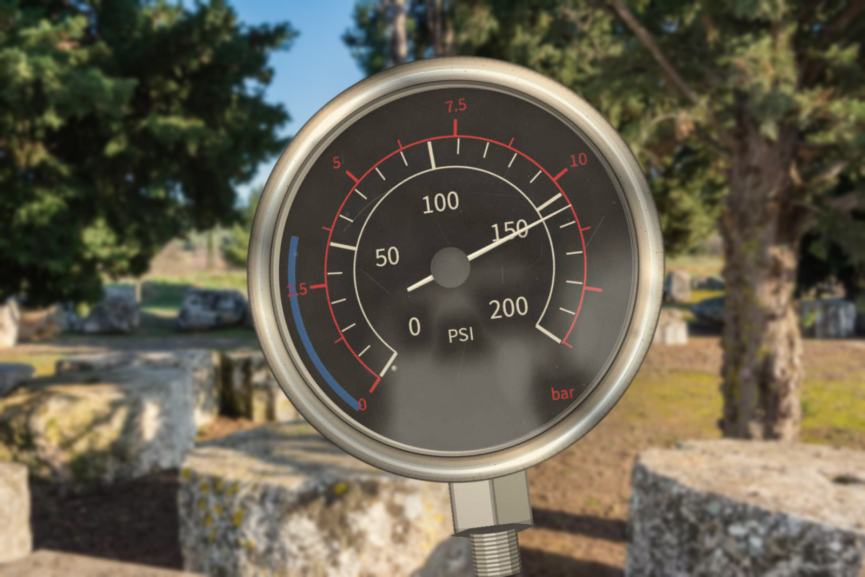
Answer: 155 psi
